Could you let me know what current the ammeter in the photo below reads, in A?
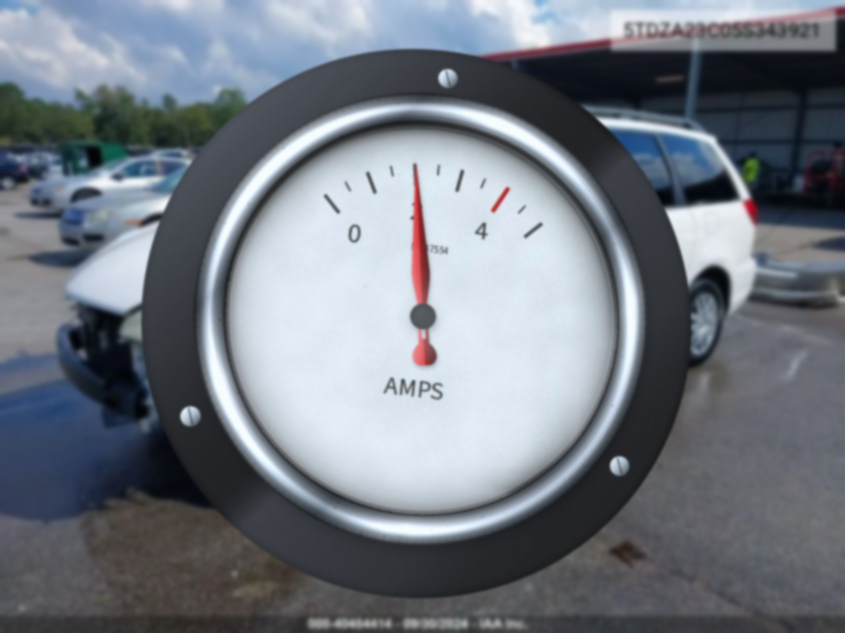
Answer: 2 A
